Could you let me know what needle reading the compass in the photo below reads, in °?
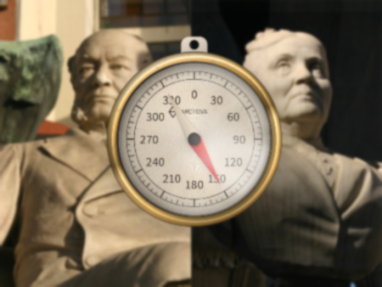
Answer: 150 °
